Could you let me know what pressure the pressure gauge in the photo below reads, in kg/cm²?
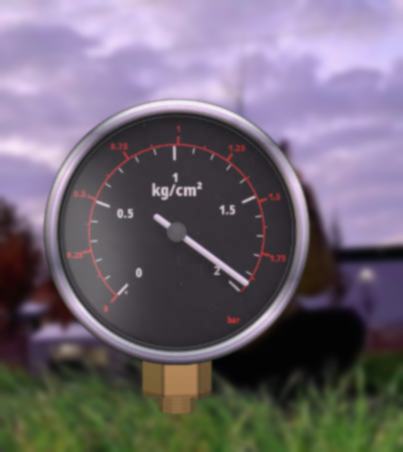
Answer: 1.95 kg/cm²
